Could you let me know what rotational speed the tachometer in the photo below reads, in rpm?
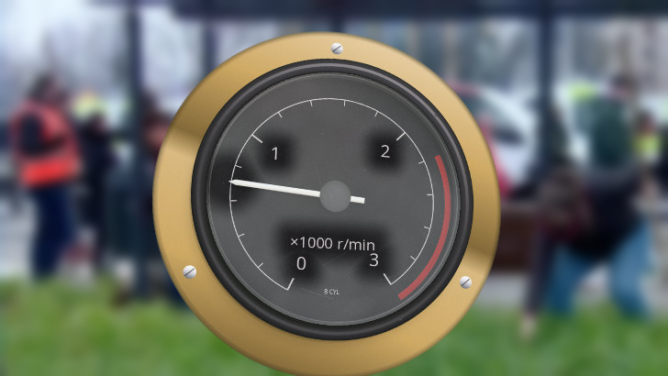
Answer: 700 rpm
